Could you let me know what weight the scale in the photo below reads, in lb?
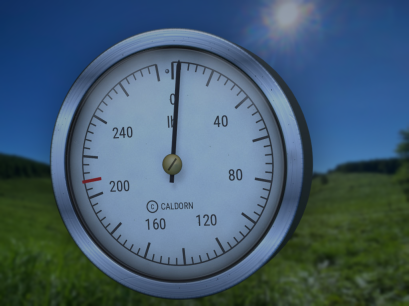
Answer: 4 lb
